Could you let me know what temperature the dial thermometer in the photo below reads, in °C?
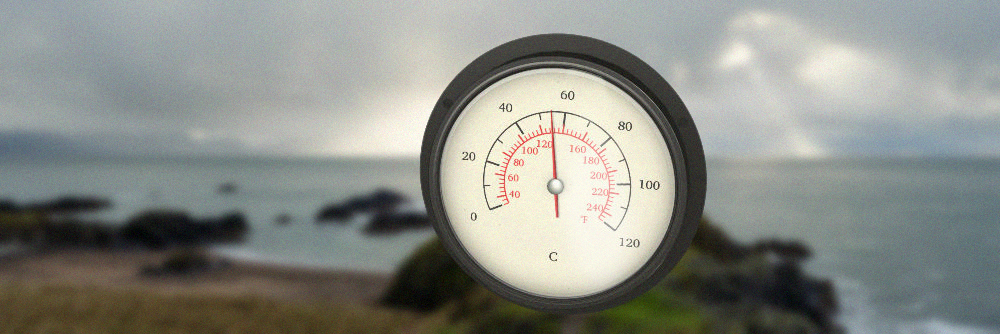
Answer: 55 °C
